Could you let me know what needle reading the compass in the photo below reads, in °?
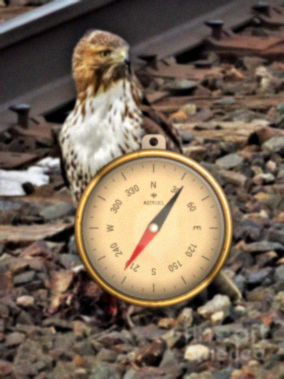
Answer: 215 °
